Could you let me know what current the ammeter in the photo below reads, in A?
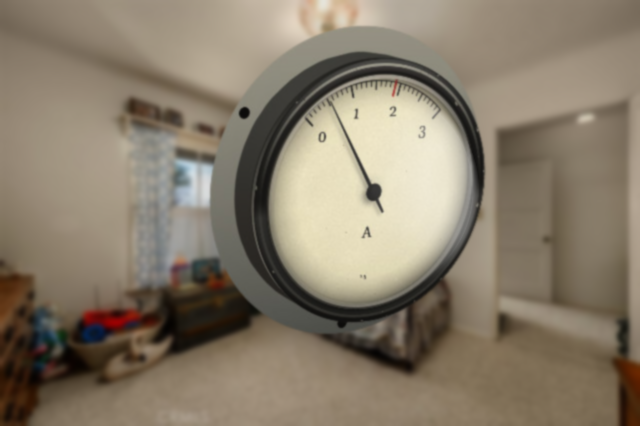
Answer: 0.5 A
